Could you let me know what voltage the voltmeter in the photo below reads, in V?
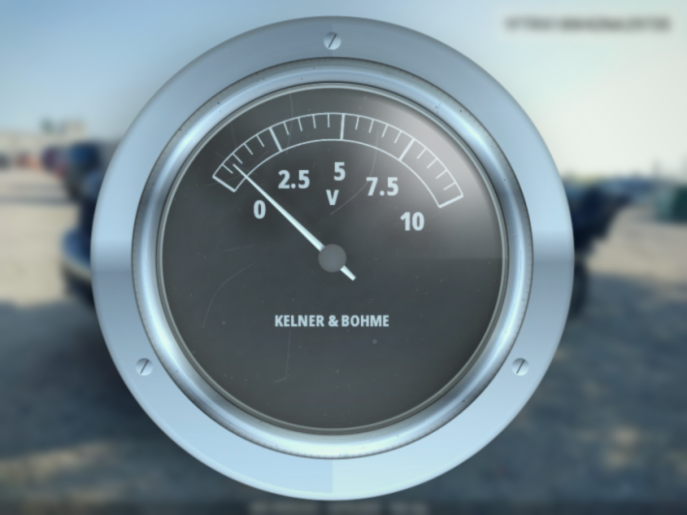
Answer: 0.75 V
